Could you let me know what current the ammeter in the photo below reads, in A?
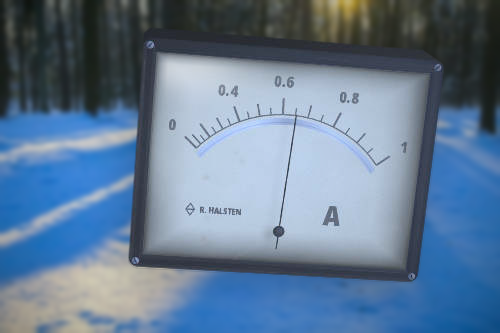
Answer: 0.65 A
